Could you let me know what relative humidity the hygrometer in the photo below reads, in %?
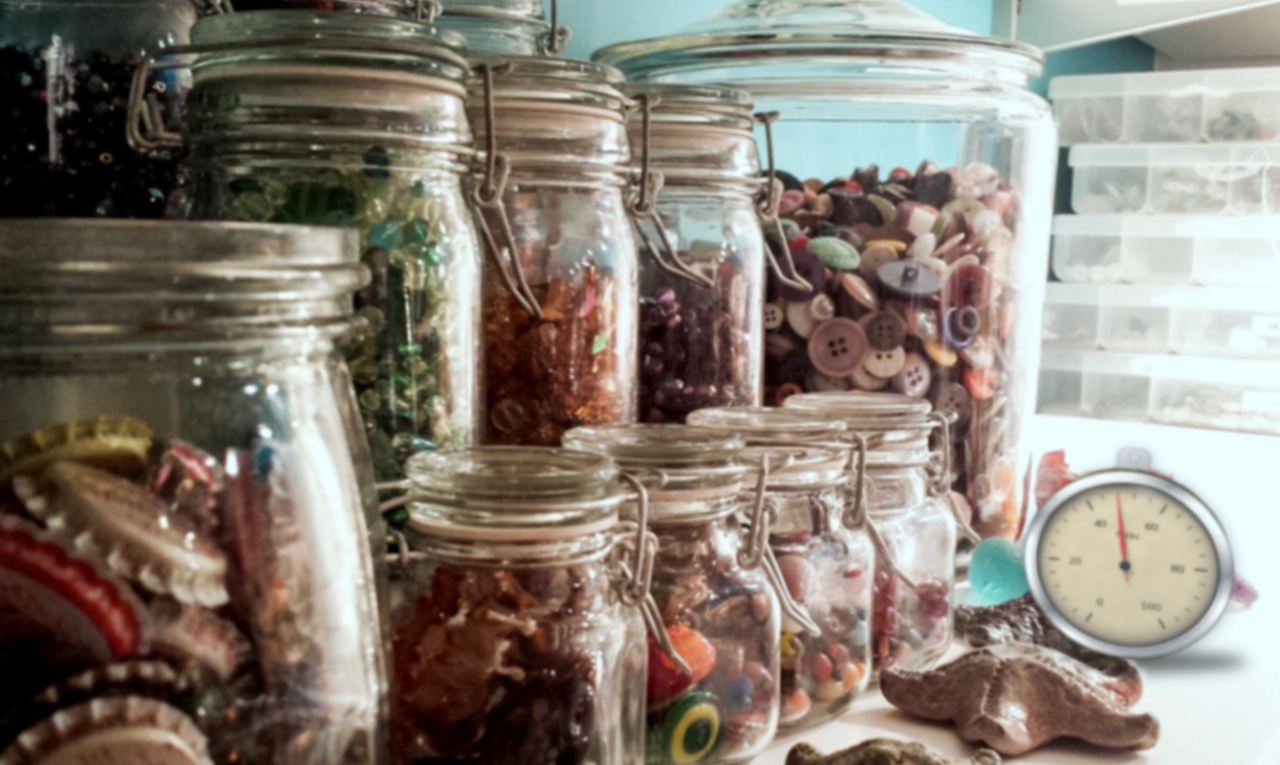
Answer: 48 %
